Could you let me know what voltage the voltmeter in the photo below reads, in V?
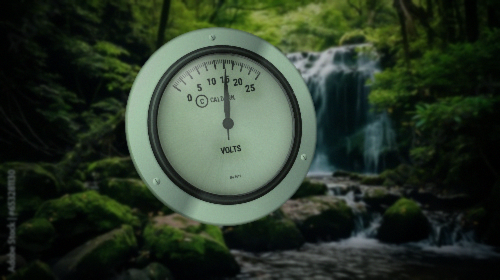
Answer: 15 V
